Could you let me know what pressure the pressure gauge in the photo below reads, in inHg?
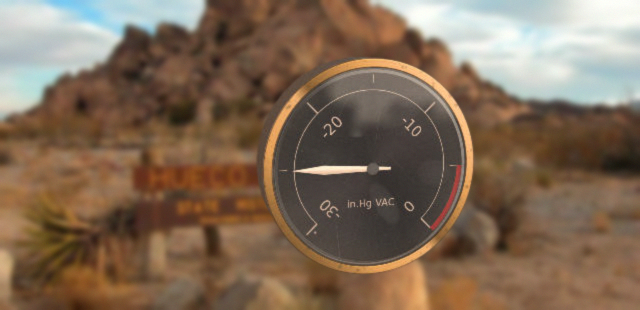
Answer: -25 inHg
